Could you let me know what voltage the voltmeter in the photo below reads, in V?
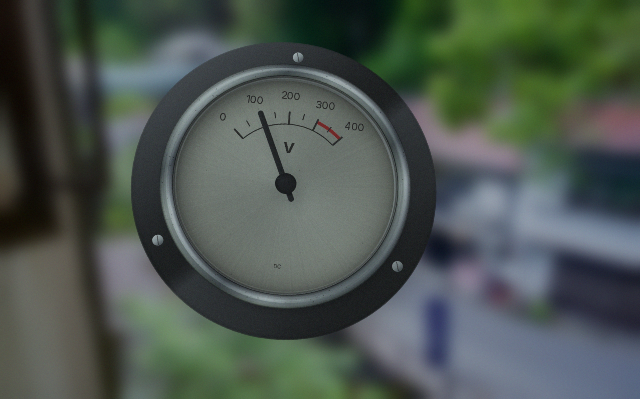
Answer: 100 V
